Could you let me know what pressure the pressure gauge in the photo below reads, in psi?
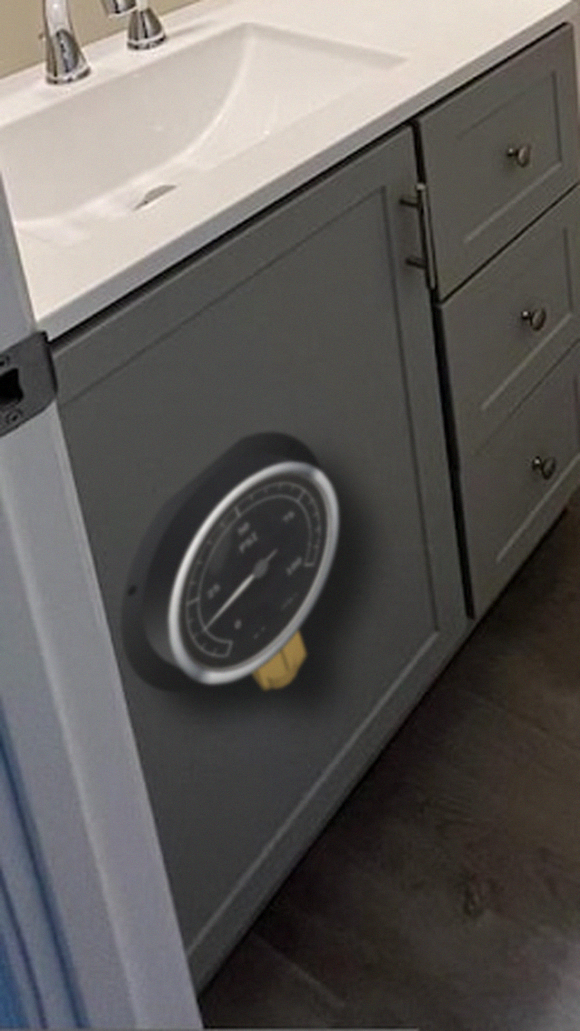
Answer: 15 psi
